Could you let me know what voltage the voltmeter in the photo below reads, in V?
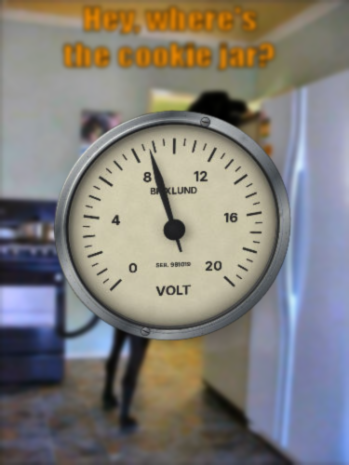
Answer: 8.75 V
